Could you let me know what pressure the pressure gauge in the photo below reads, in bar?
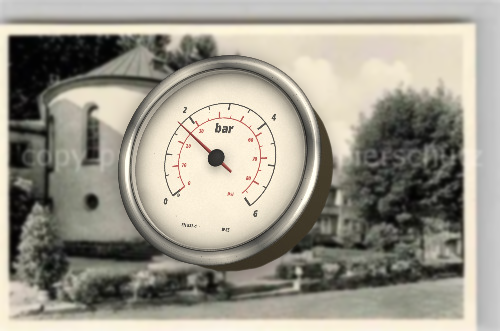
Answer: 1.75 bar
